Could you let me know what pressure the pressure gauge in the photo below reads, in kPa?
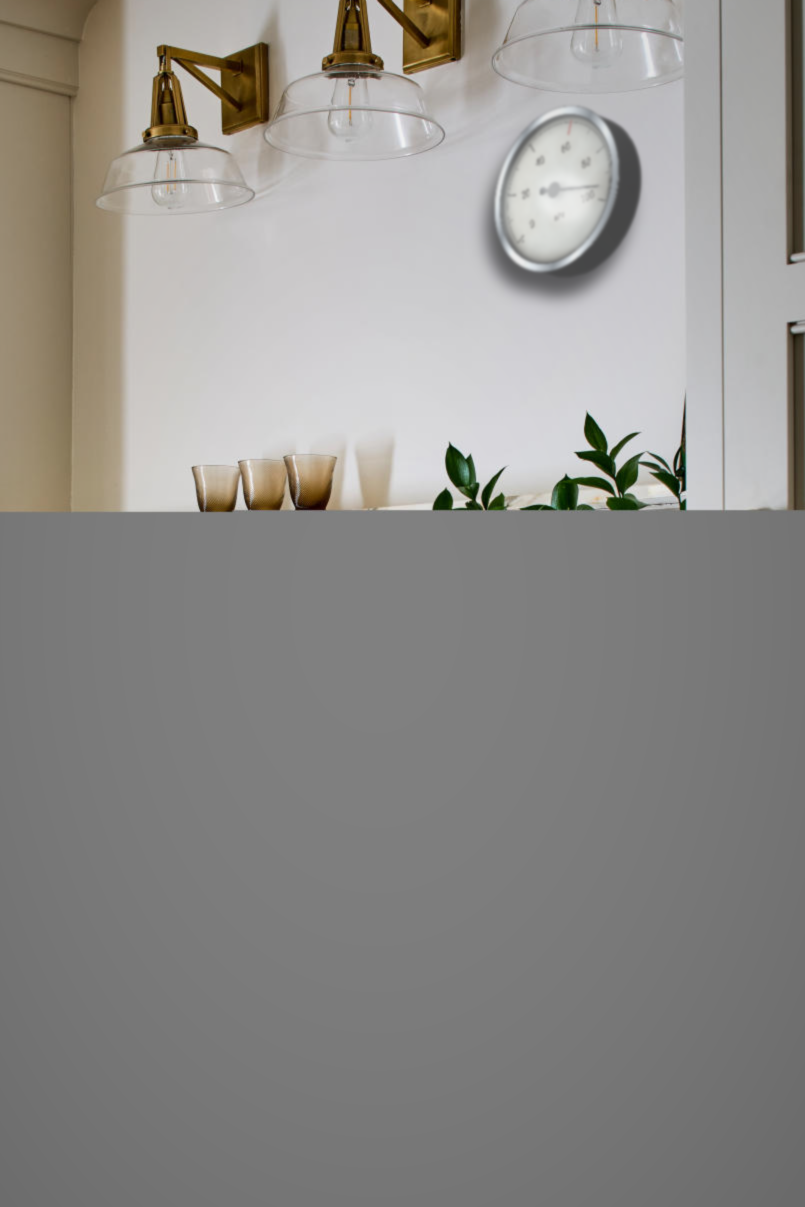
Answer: 95 kPa
